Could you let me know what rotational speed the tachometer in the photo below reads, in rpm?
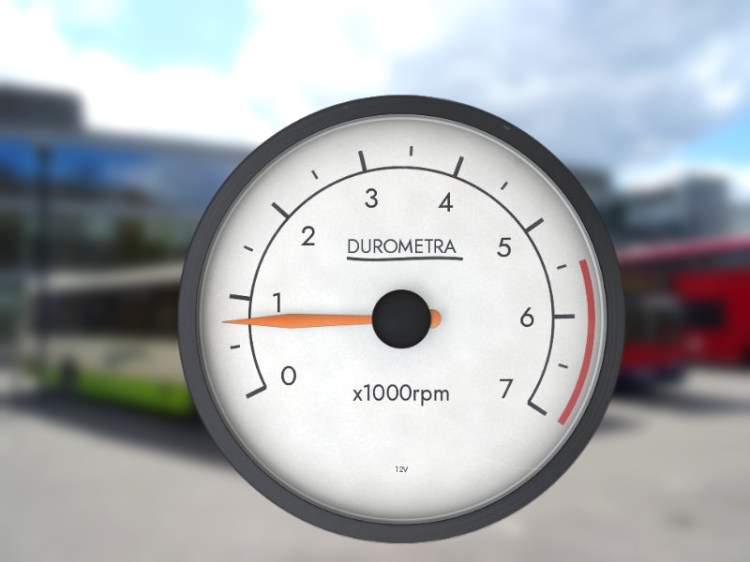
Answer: 750 rpm
